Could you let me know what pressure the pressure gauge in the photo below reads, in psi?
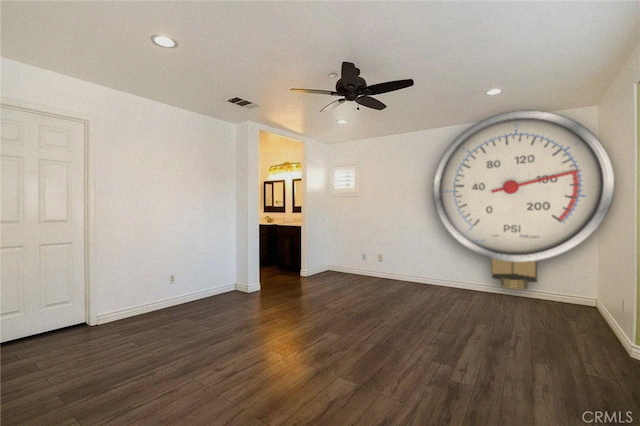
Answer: 160 psi
